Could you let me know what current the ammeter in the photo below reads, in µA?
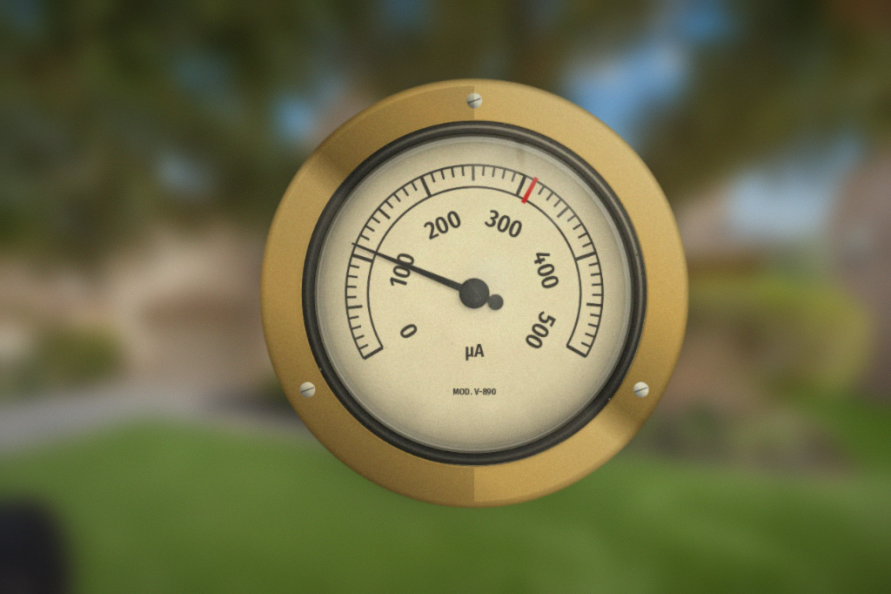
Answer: 110 µA
